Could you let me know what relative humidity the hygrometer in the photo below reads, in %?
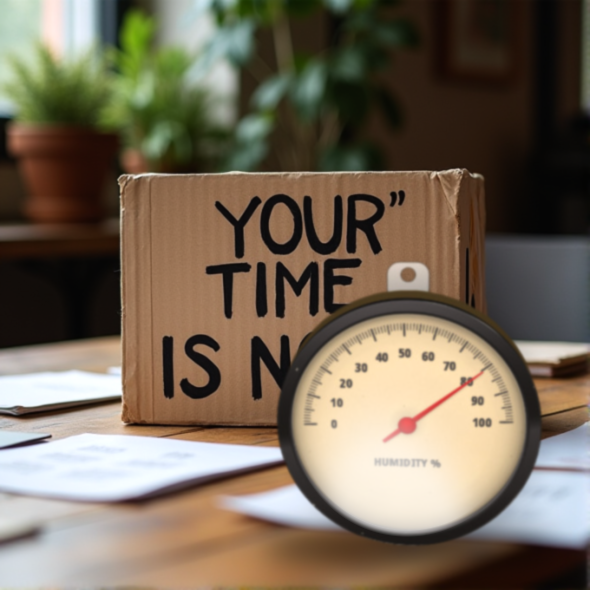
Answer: 80 %
